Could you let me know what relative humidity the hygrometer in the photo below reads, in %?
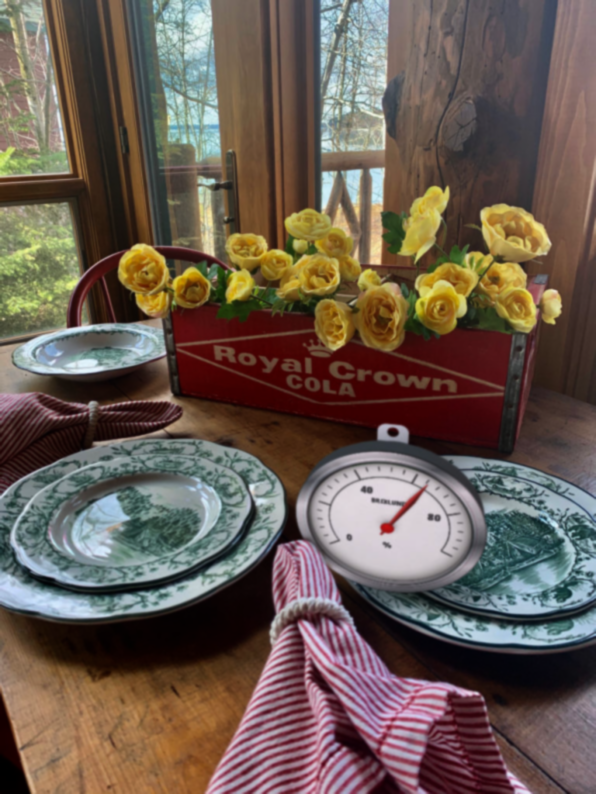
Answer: 64 %
